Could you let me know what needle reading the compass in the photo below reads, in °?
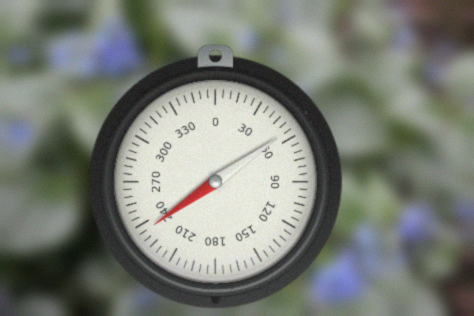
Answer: 235 °
